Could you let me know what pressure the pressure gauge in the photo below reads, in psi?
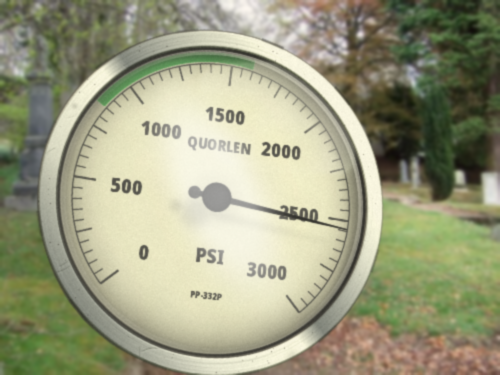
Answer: 2550 psi
